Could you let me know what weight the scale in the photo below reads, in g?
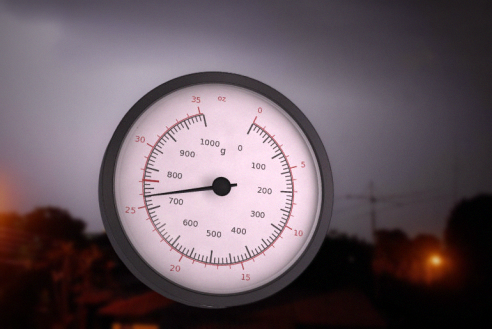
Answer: 730 g
